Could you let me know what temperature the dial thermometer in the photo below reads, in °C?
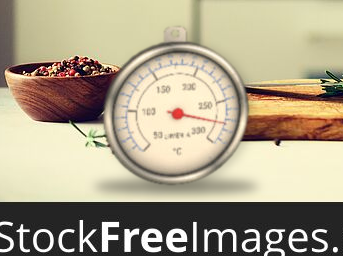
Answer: 275 °C
